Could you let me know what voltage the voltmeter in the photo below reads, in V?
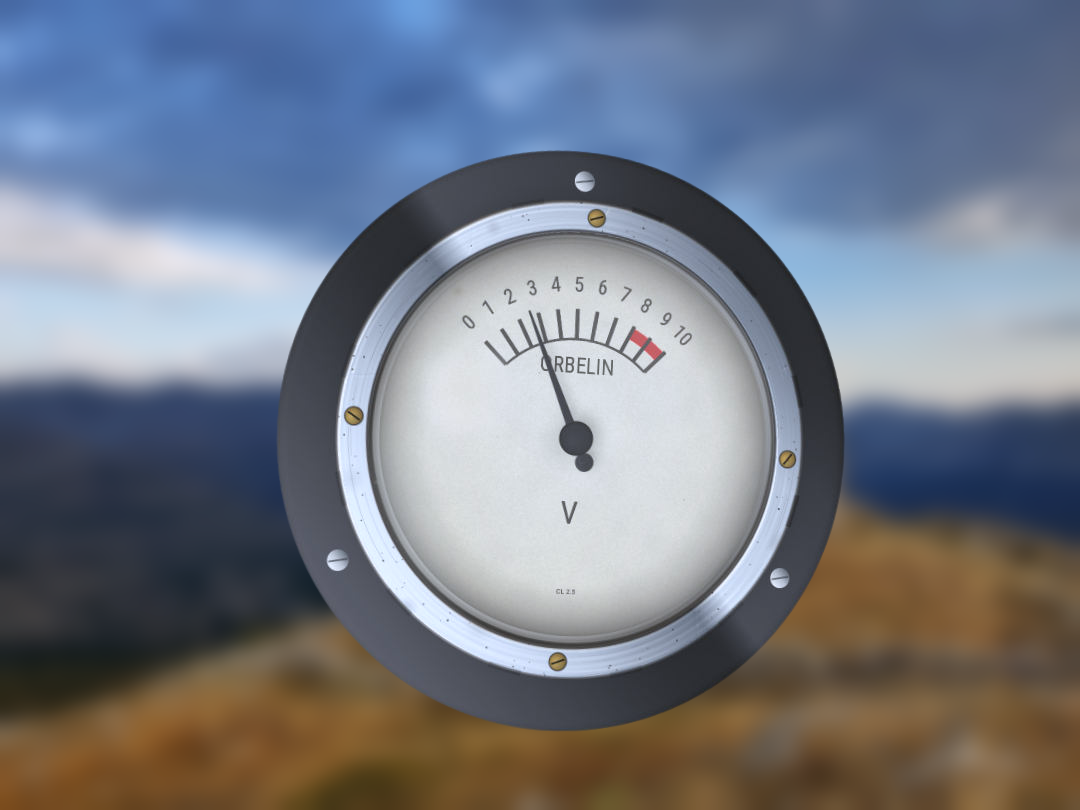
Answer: 2.5 V
